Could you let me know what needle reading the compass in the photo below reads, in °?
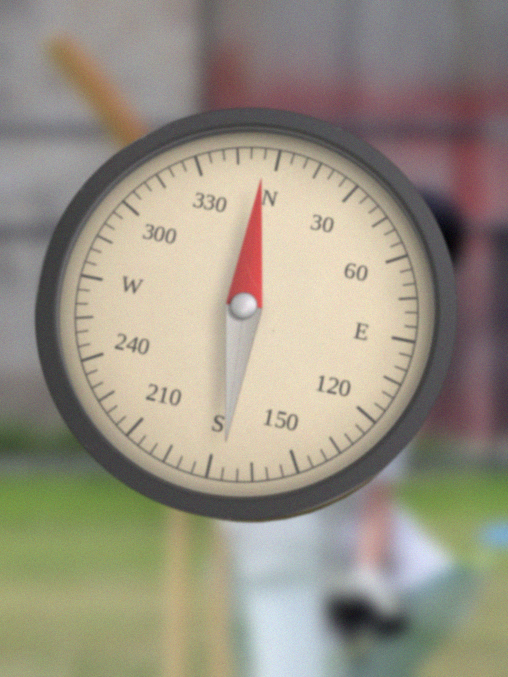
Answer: 355 °
